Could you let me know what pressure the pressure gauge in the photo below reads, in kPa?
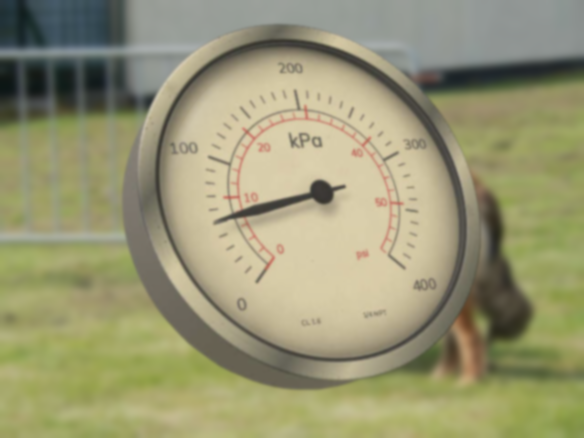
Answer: 50 kPa
